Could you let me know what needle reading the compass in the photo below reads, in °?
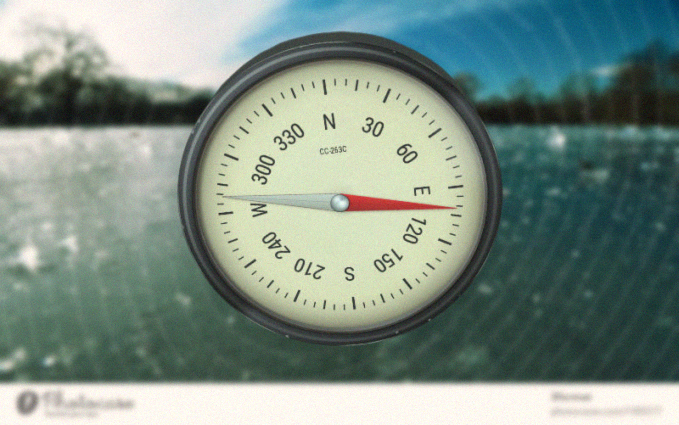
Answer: 100 °
